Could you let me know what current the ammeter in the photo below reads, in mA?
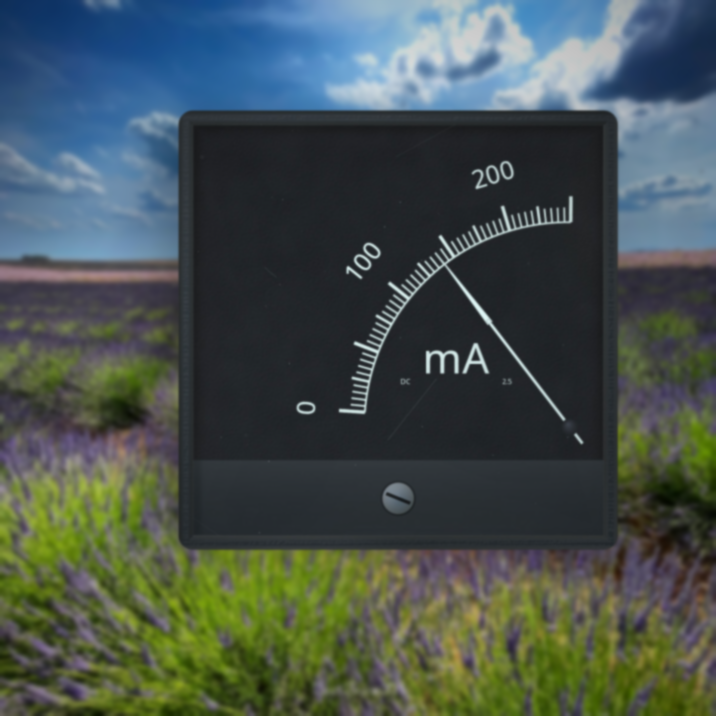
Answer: 140 mA
